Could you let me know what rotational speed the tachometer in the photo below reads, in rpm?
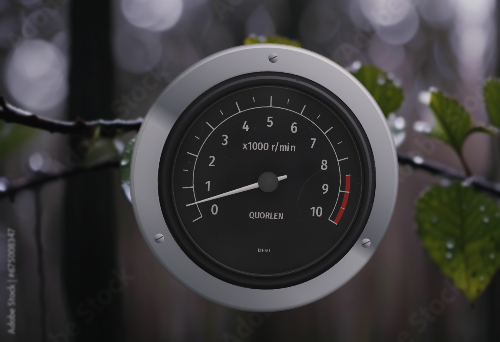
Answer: 500 rpm
